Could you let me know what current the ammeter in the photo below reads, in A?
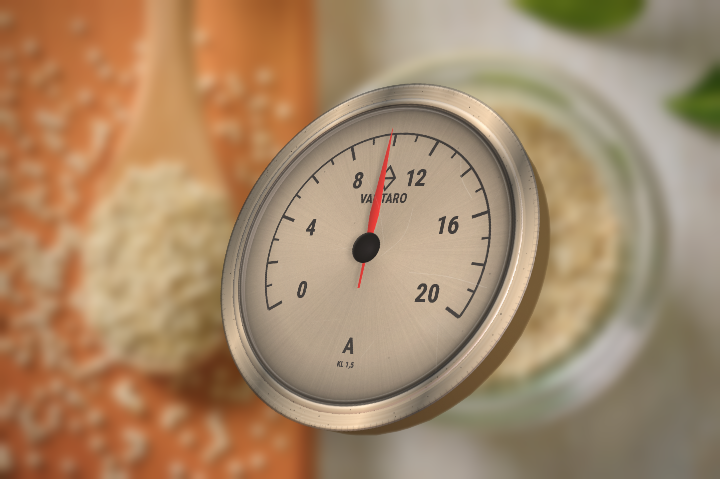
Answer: 10 A
